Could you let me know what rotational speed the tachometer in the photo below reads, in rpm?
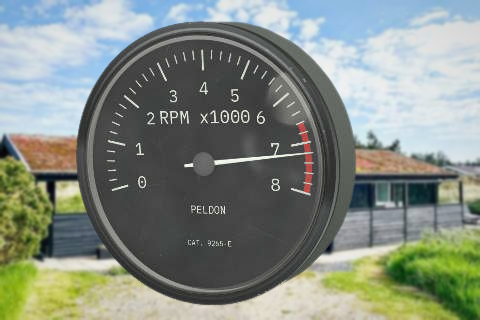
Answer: 7200 rpm
